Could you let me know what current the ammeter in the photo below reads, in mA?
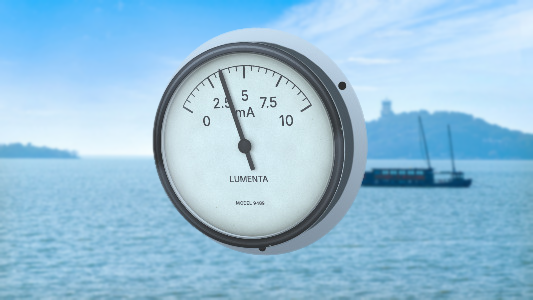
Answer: 3.5 mA
